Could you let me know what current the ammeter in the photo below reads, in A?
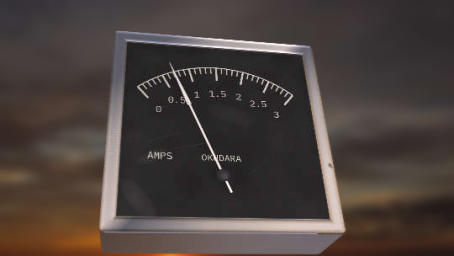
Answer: 0.7 A
